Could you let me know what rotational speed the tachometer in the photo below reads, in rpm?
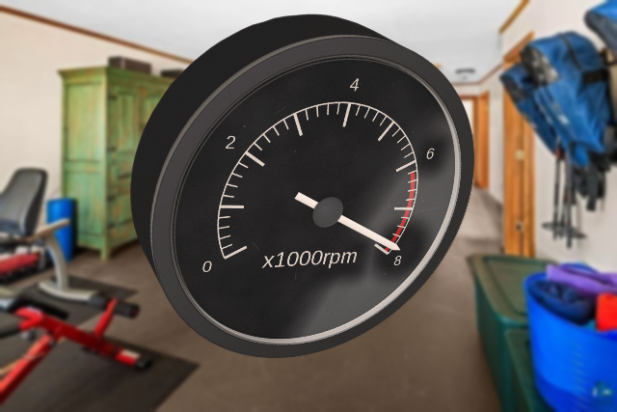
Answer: 7800 rpm
